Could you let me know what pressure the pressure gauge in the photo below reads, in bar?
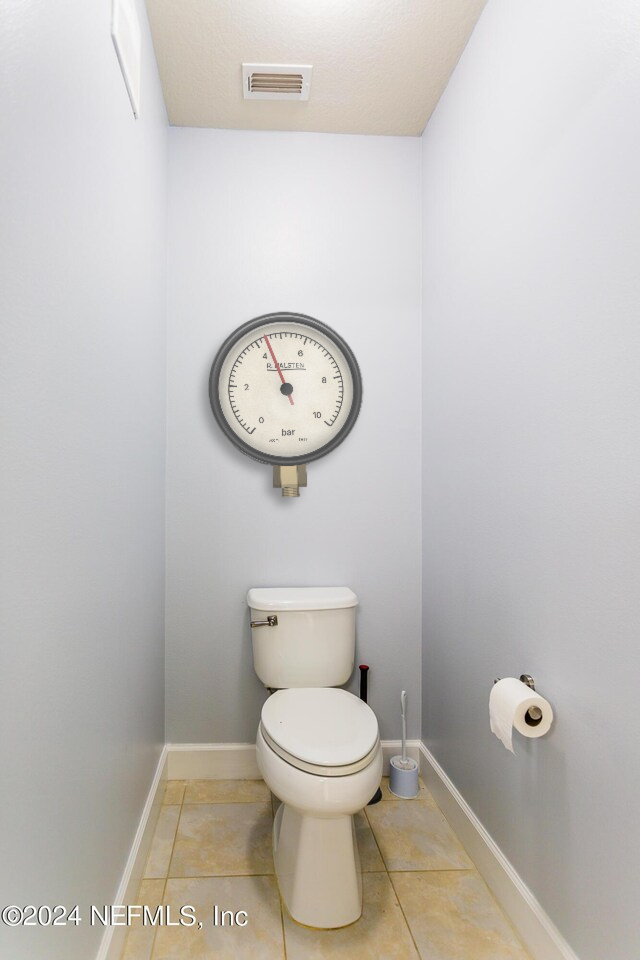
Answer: 4.4 bar
